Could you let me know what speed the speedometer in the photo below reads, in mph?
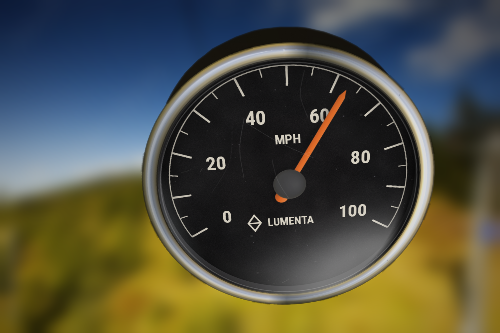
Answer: 62.5 mph
